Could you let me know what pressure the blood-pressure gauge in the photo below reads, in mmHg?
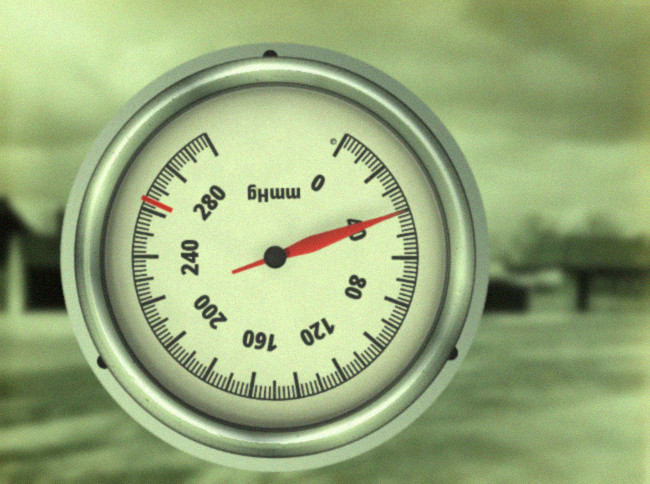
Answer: 40 mmHg
